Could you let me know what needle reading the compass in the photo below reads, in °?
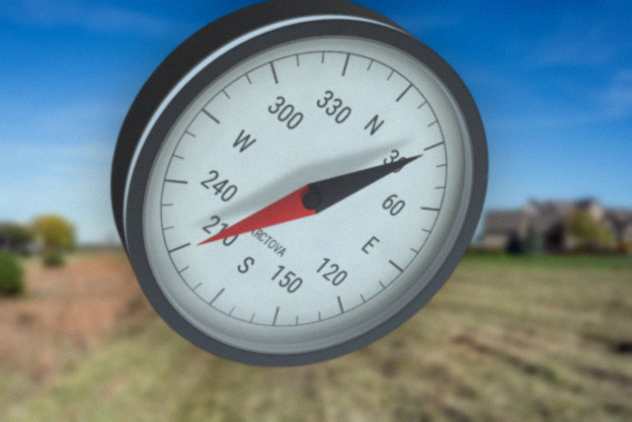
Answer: 210 °
